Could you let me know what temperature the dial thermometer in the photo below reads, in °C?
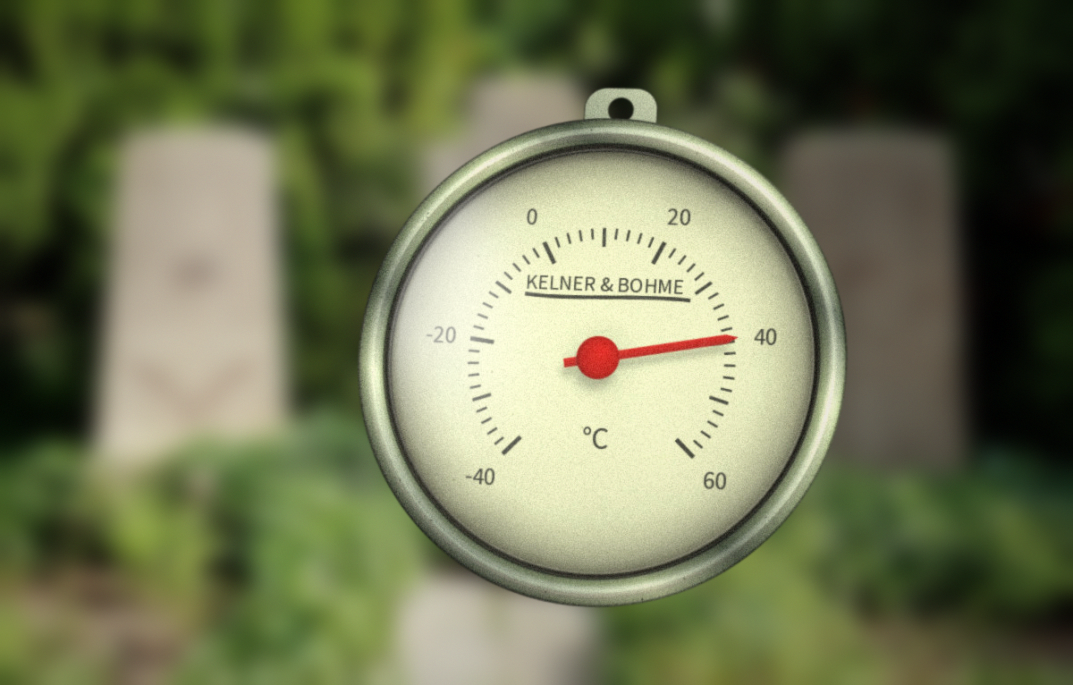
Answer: 40 °C
